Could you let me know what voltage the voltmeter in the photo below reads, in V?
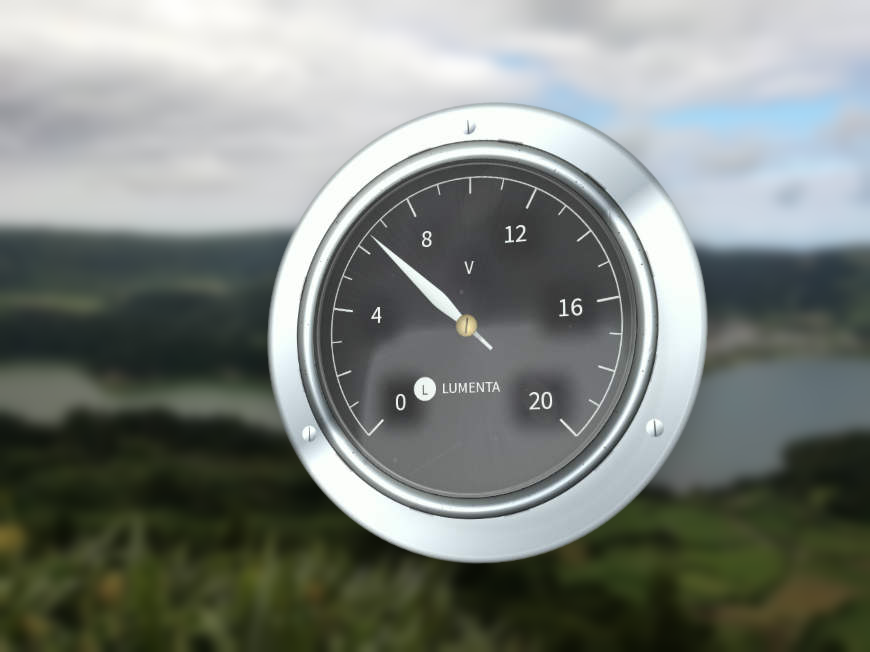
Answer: 6.5 V
